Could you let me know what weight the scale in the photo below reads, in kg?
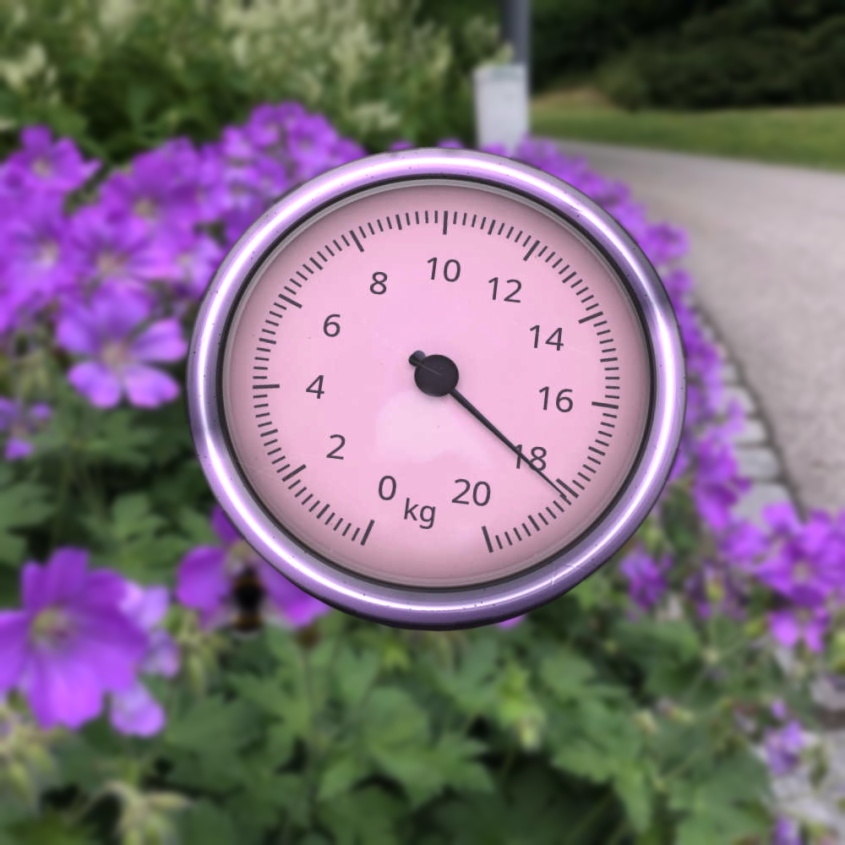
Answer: 18.2 kg
